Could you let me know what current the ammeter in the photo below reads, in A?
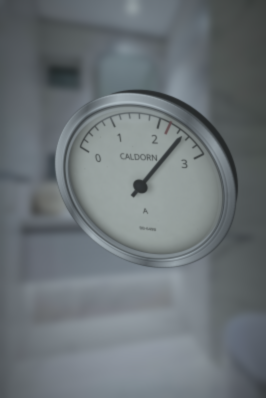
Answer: 2.5 A
